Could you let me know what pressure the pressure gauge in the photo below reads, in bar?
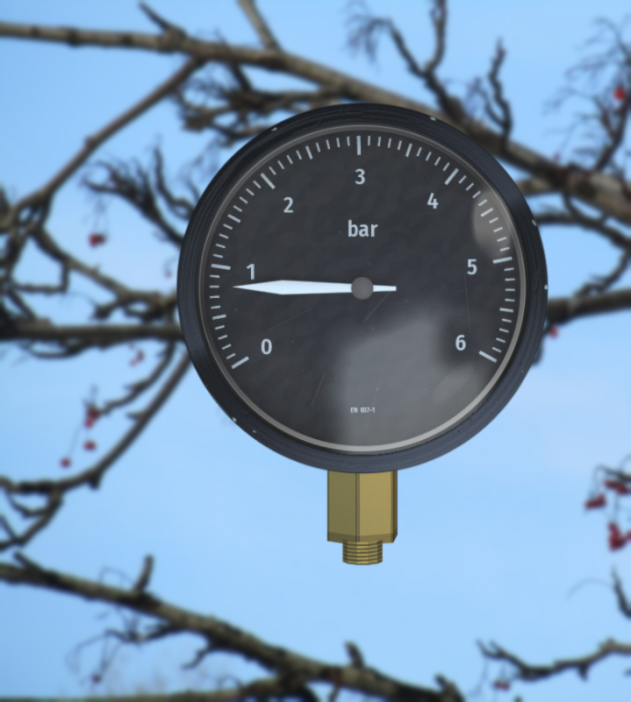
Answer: 0.8 bar
